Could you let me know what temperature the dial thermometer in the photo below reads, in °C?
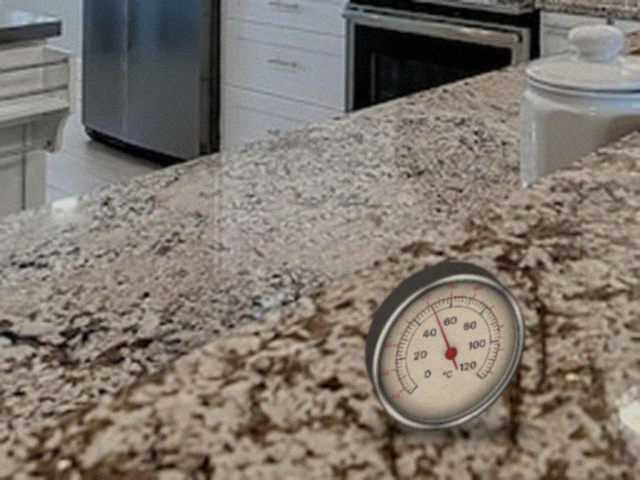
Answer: 50 °C
